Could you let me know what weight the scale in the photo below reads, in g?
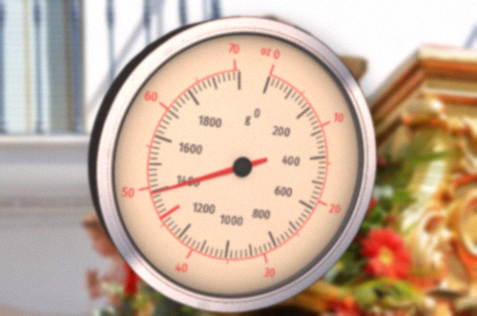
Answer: 1400 g
